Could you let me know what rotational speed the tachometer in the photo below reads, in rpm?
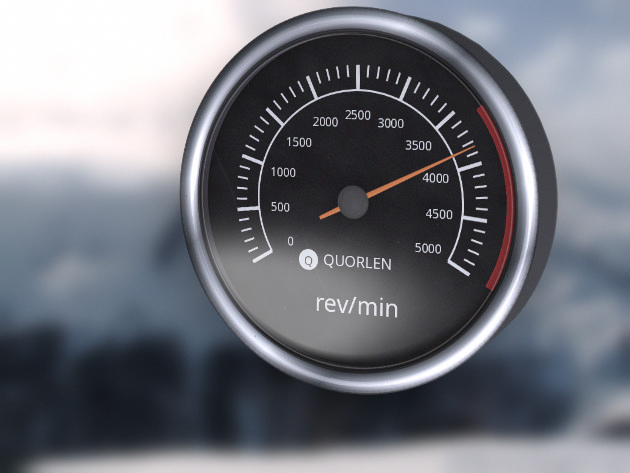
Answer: 3850 rpm
